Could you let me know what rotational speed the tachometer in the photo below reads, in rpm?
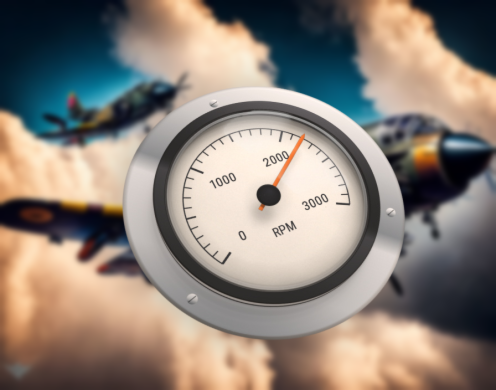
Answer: 2200 rpm
